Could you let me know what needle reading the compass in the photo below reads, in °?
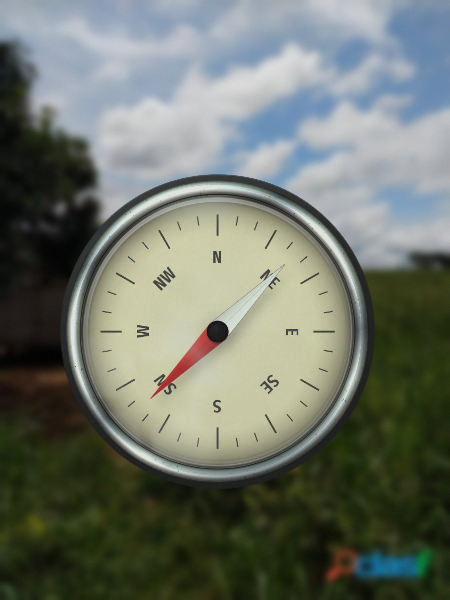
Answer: 225 °
